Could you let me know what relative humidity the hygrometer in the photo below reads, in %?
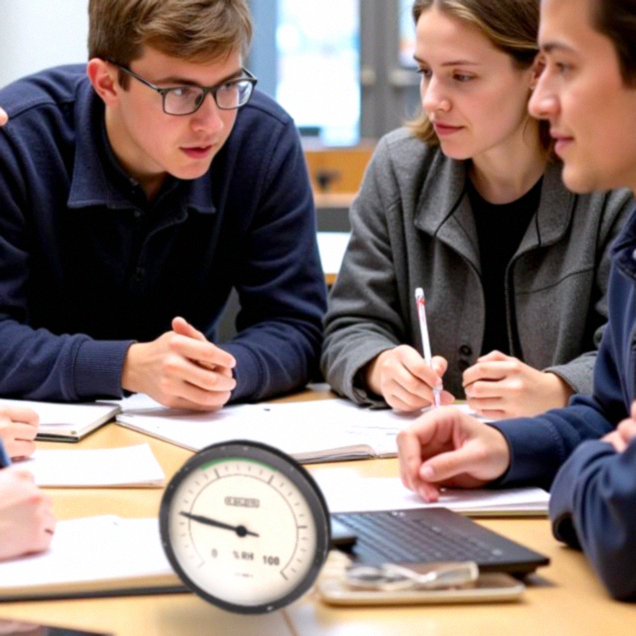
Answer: 20 %
